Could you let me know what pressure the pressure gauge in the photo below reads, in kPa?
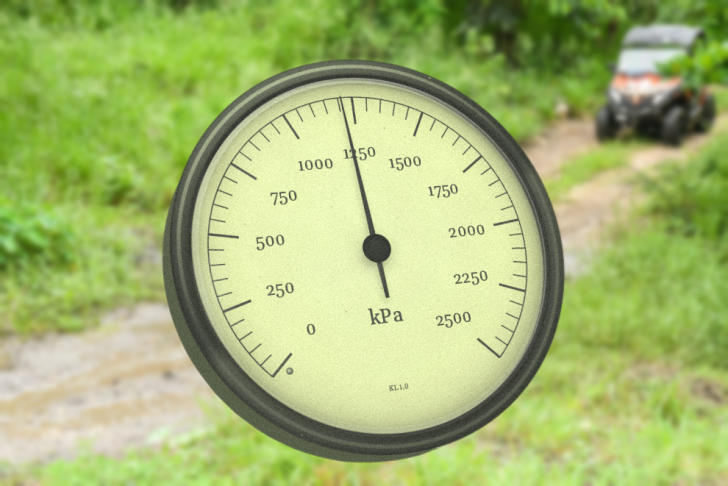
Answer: 1200 kPa
